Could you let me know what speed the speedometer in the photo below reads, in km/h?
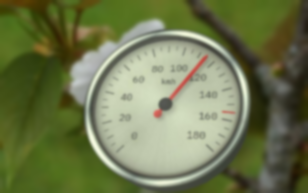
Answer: 115 km/h
